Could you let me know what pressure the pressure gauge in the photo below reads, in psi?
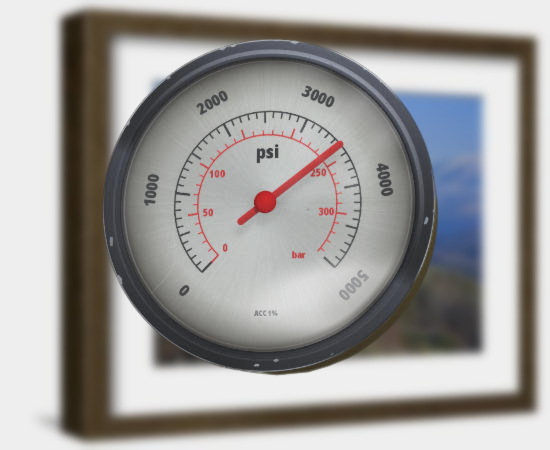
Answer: 3500 psi
